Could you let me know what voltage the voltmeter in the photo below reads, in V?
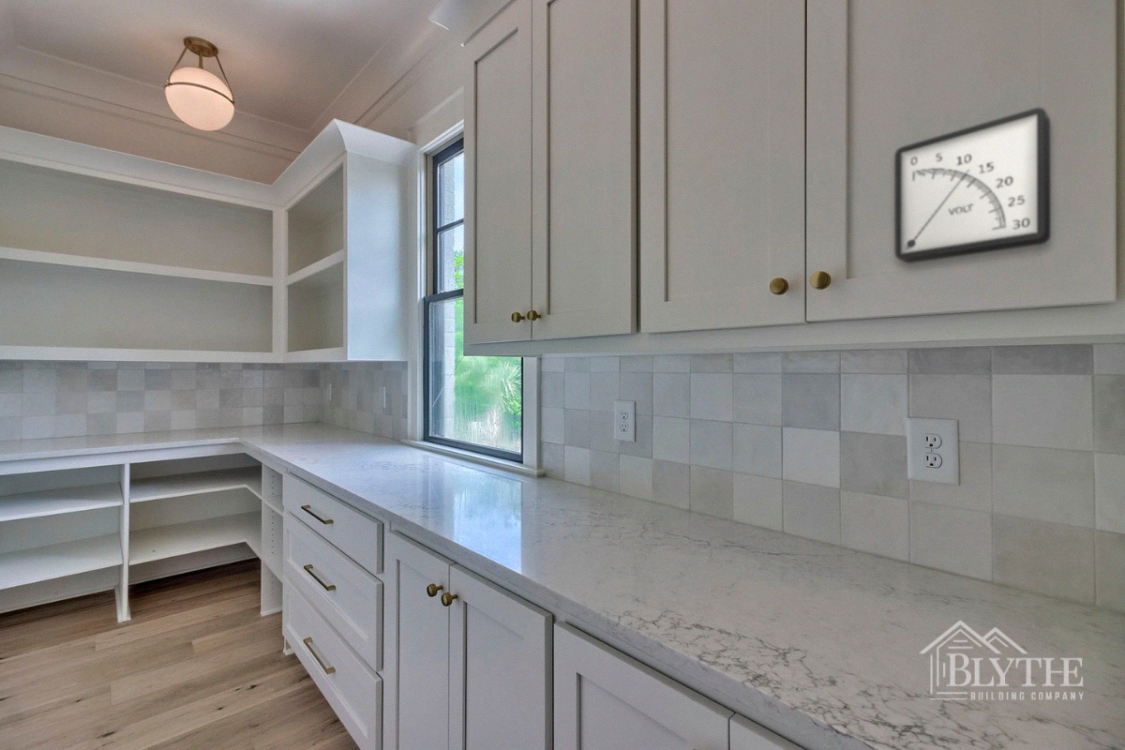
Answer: 12.5 V
